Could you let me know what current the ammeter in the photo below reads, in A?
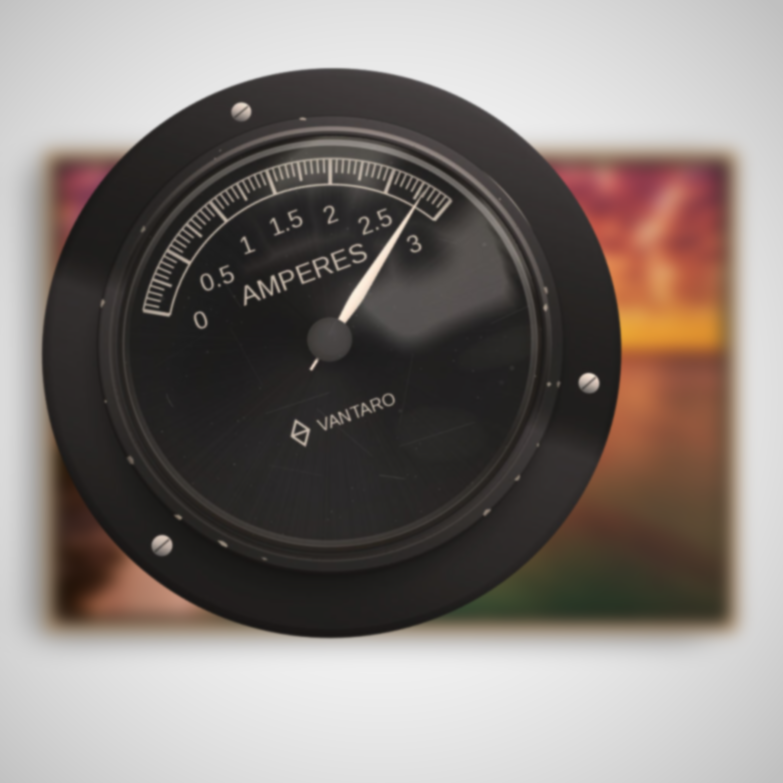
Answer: 2.8 A
